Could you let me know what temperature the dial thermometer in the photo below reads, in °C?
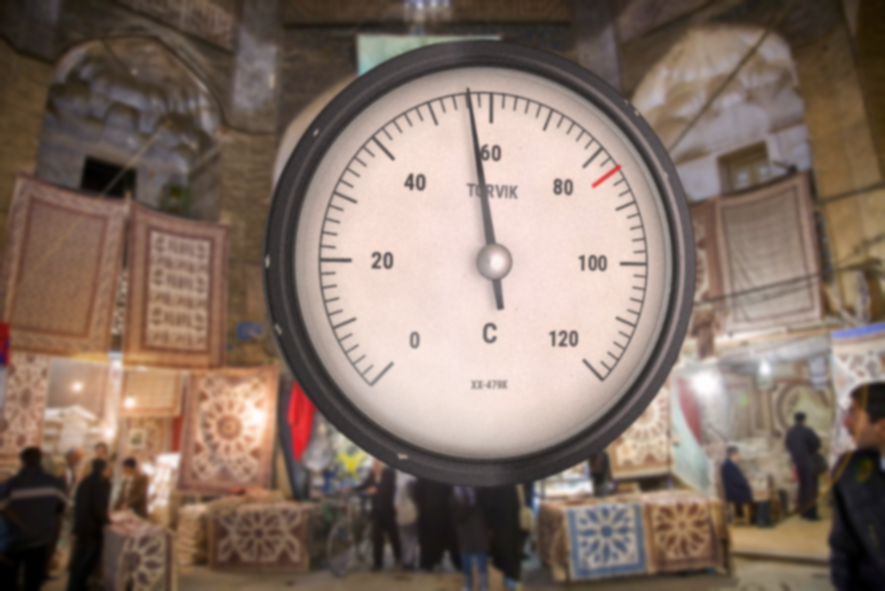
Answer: 56 °C
